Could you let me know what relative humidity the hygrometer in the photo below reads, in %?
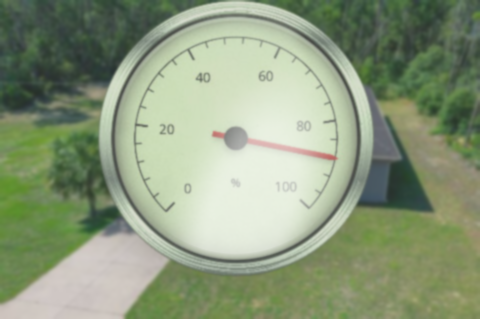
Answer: 88 %
